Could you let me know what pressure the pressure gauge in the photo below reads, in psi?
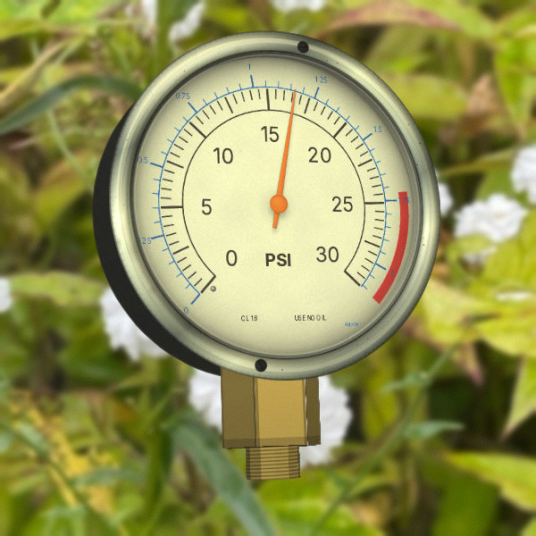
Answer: 16.5 psi
